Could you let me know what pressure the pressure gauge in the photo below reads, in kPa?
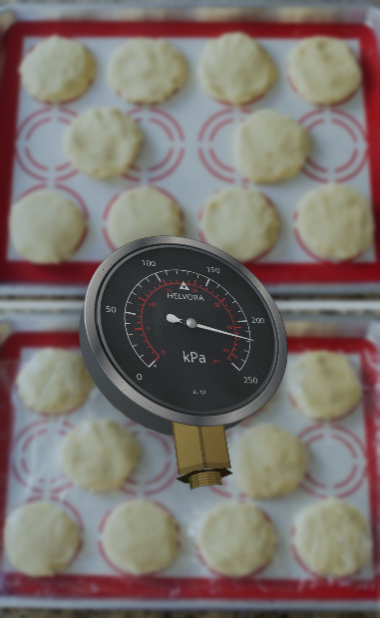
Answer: 220 kPa
